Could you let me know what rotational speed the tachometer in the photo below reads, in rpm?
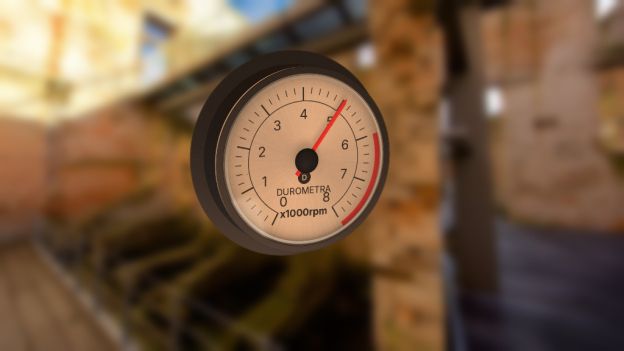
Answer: 5000 rpm
